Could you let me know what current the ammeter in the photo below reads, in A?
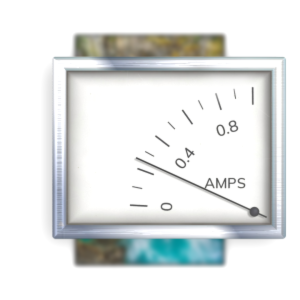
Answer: 0.25 A
